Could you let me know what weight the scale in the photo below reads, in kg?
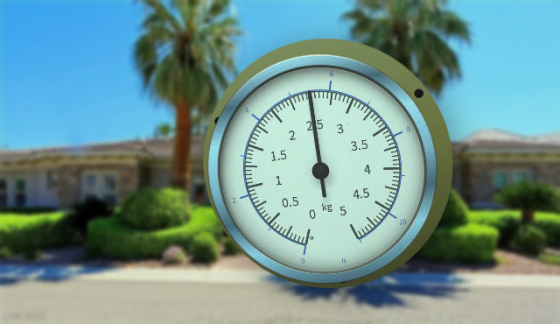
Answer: 2.5 kg
